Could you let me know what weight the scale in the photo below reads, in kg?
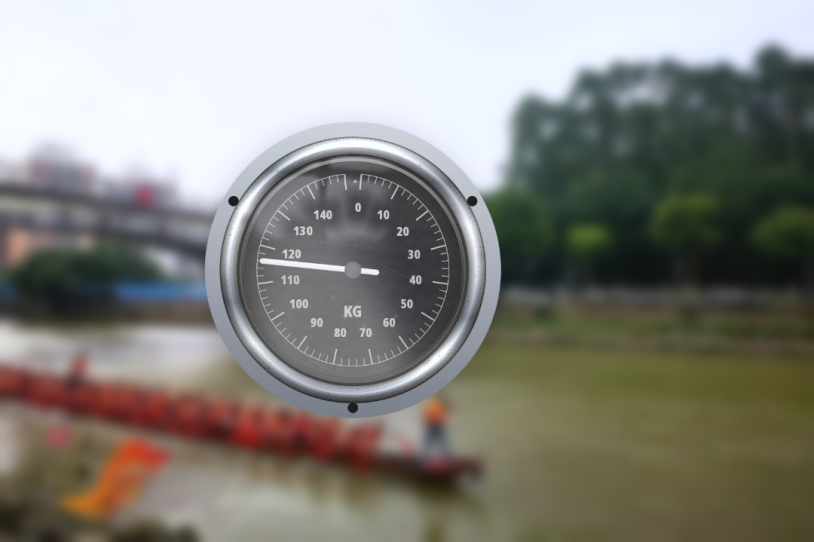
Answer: 116 kg
